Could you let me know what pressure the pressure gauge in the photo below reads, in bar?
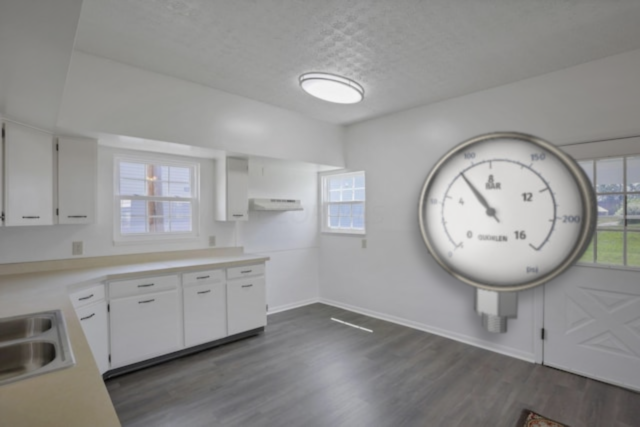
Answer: 6 bar
